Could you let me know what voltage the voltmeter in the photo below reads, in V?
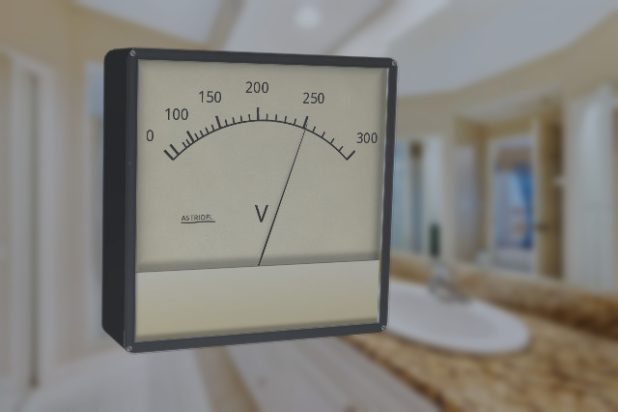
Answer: 250 V
